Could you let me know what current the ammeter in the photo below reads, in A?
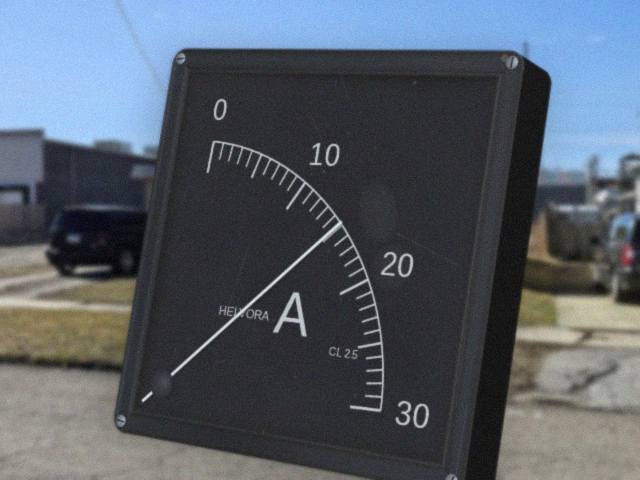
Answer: 15 A
